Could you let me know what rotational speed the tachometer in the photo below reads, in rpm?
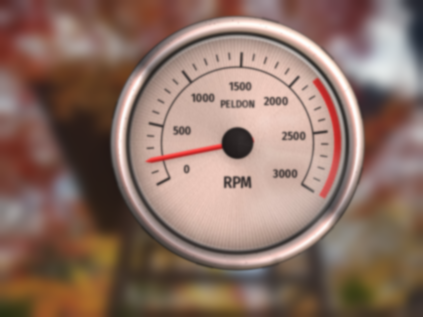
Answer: 200 rpm
